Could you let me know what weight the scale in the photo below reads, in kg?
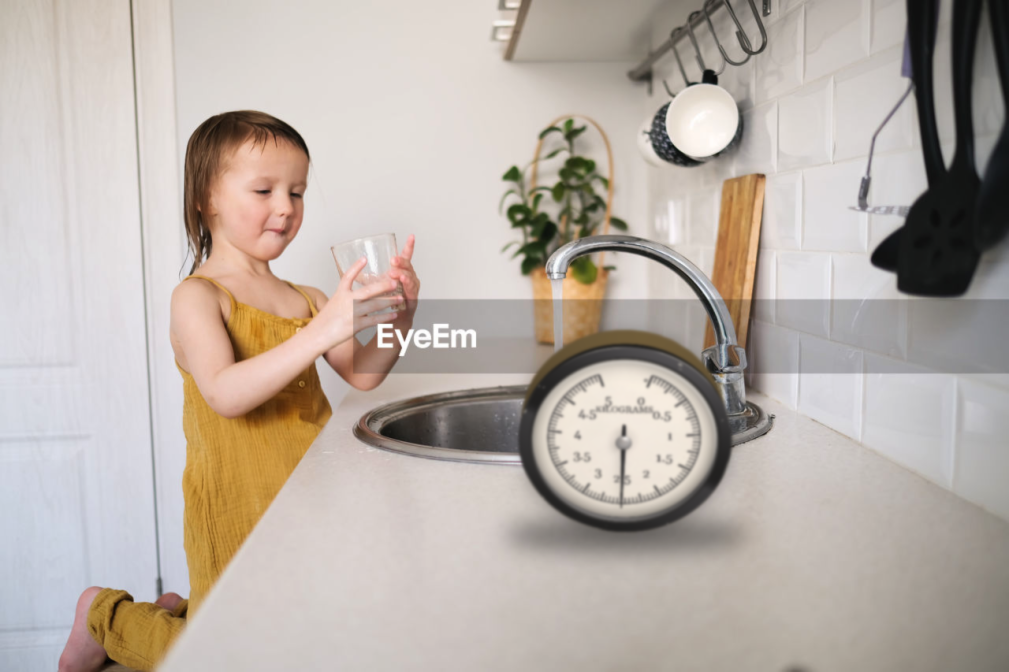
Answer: 2.5 kg
